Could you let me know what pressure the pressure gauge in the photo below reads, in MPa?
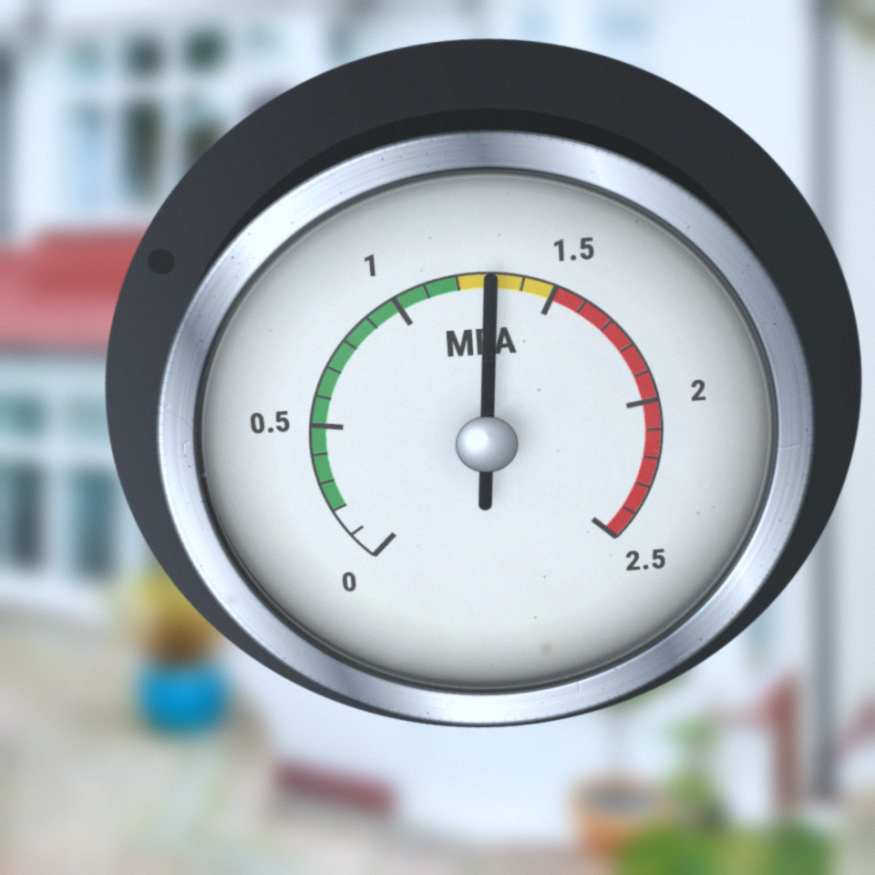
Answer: 1.3 MPa
